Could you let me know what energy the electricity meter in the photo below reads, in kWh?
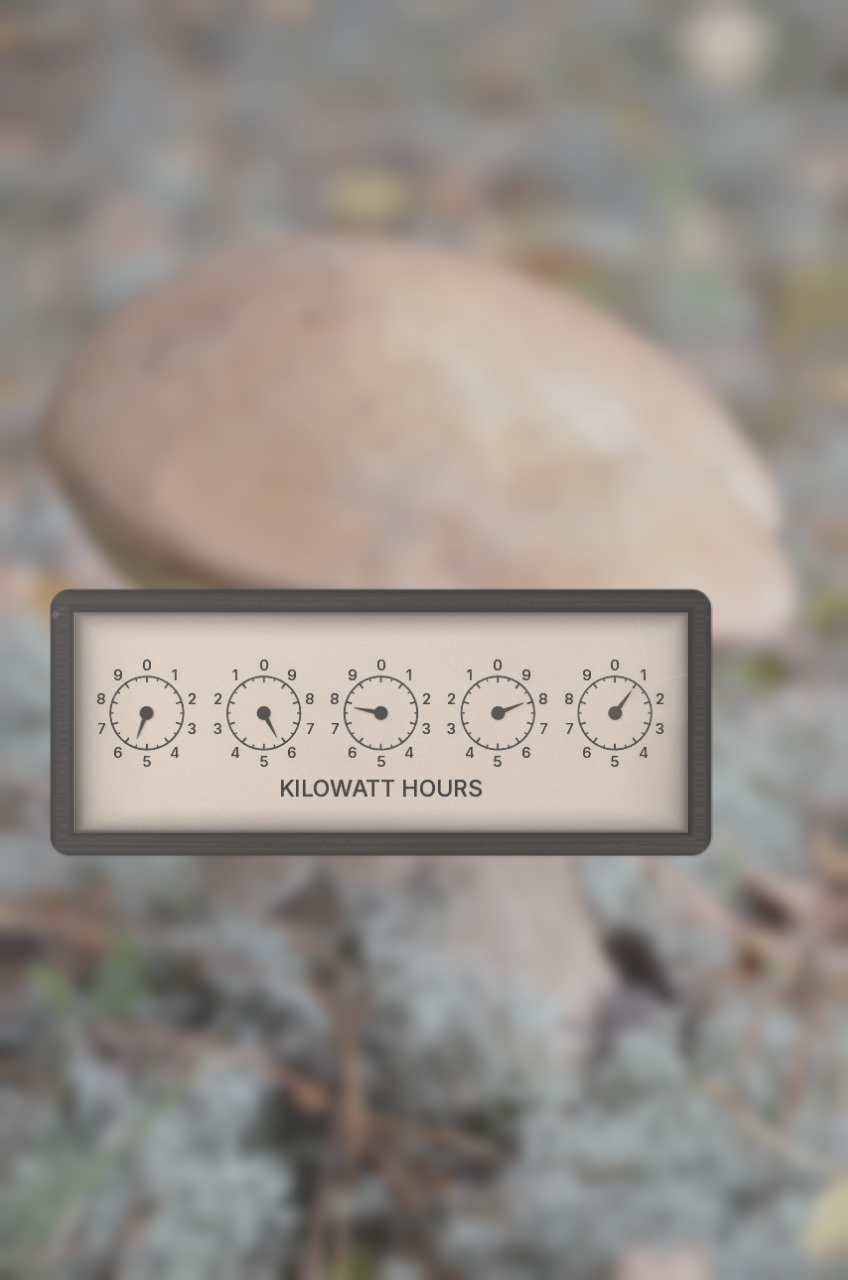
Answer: 55781 kWh
